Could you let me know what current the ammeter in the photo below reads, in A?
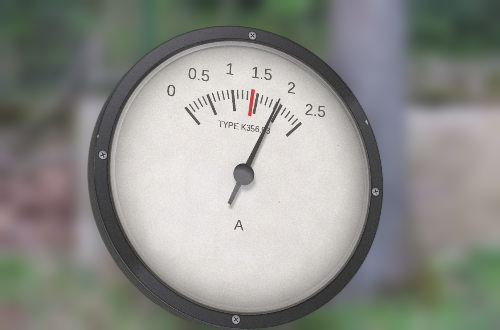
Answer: 1.9 A
